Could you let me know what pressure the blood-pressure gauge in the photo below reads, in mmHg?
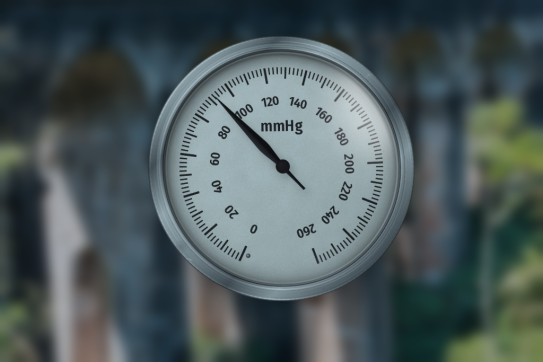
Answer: 92 mmHg
